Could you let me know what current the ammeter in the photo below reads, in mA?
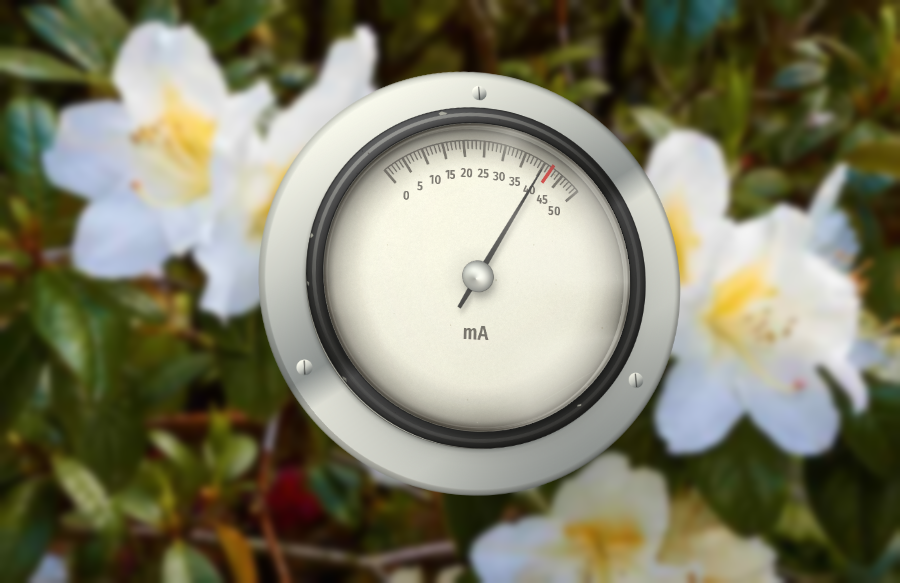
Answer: 40 mA
